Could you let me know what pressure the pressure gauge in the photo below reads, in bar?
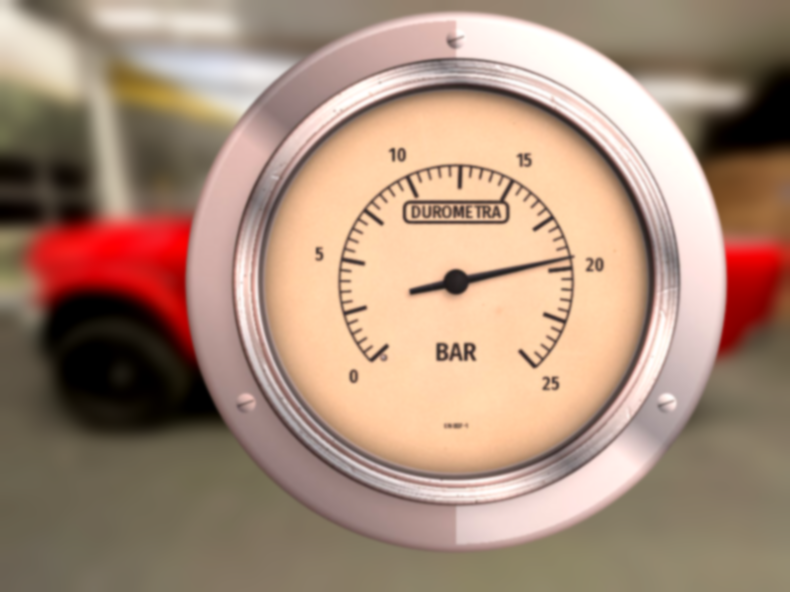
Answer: 19.5 bar
